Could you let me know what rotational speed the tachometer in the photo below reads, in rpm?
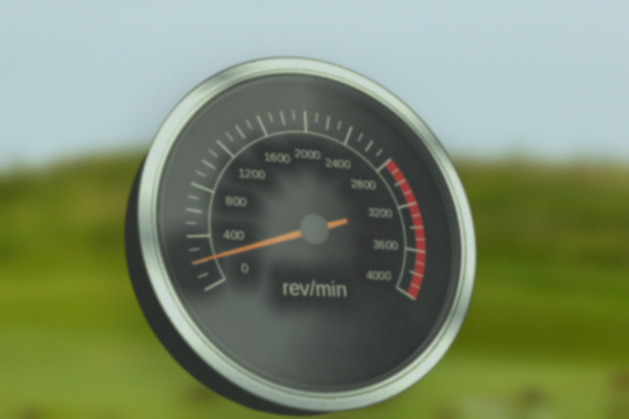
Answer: 200 rpm
